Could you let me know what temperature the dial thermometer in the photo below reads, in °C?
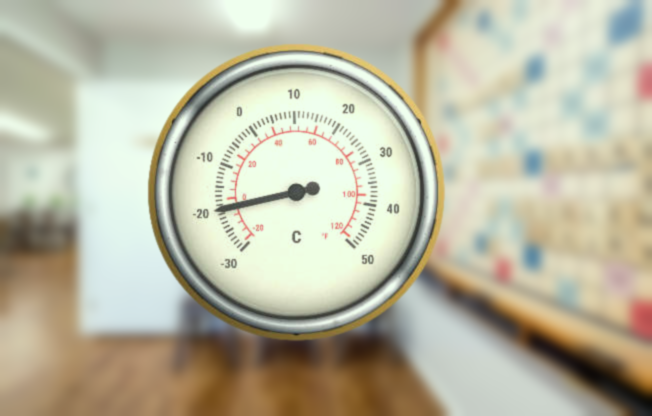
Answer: -20 °C
